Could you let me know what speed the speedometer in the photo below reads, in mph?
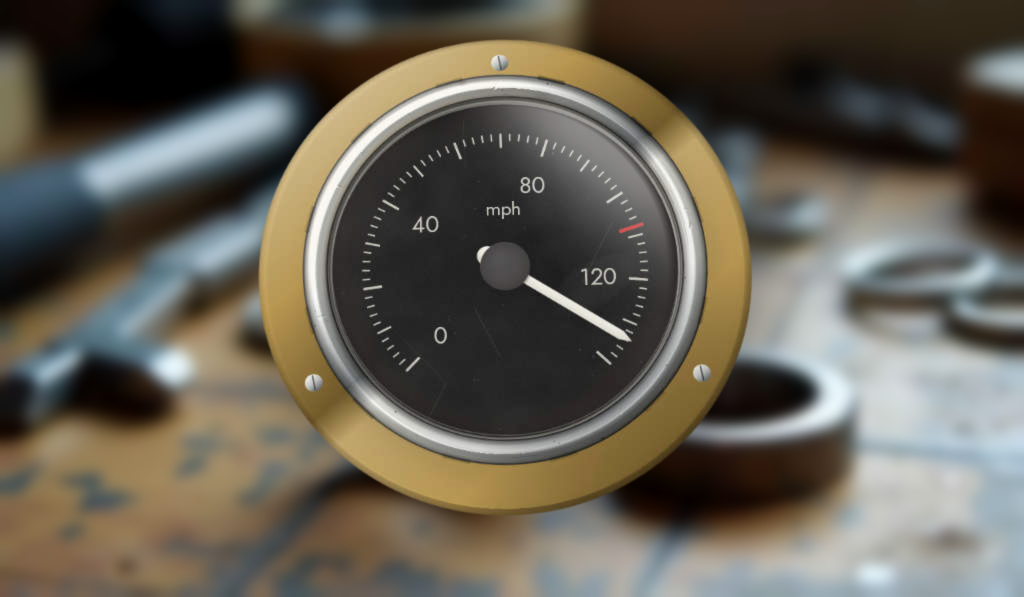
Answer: 134 mph
